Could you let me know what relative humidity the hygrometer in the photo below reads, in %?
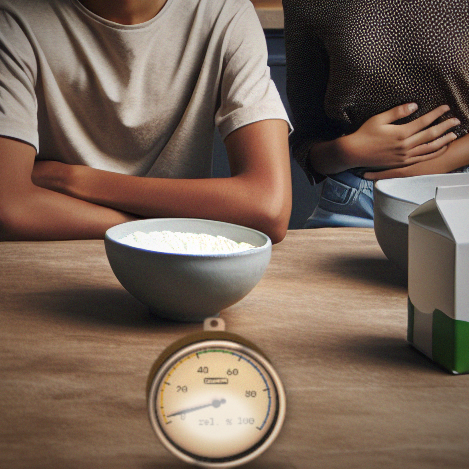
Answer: 4 %
